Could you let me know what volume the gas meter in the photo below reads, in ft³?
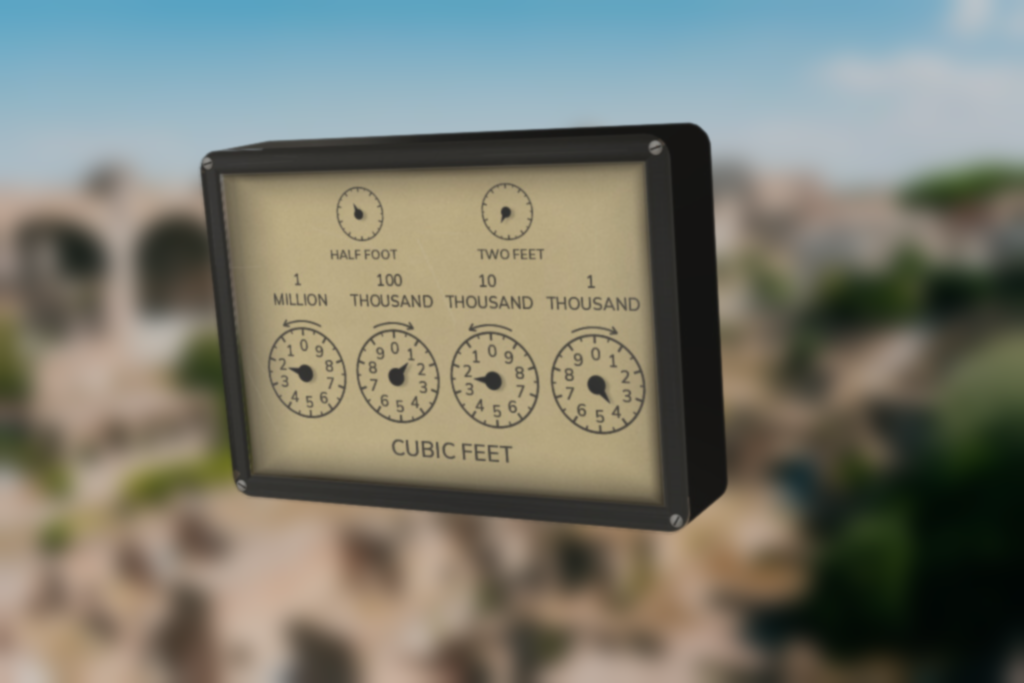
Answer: 212400 ft³
